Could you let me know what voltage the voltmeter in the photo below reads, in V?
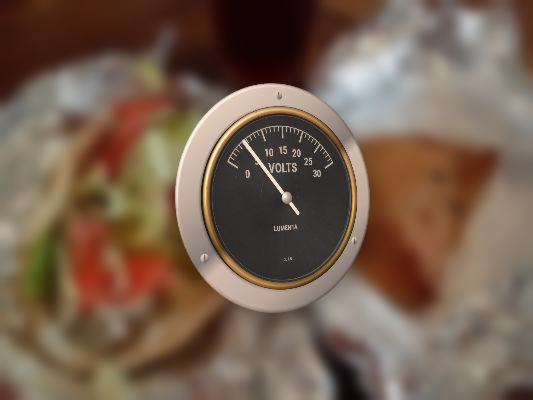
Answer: 5 V
